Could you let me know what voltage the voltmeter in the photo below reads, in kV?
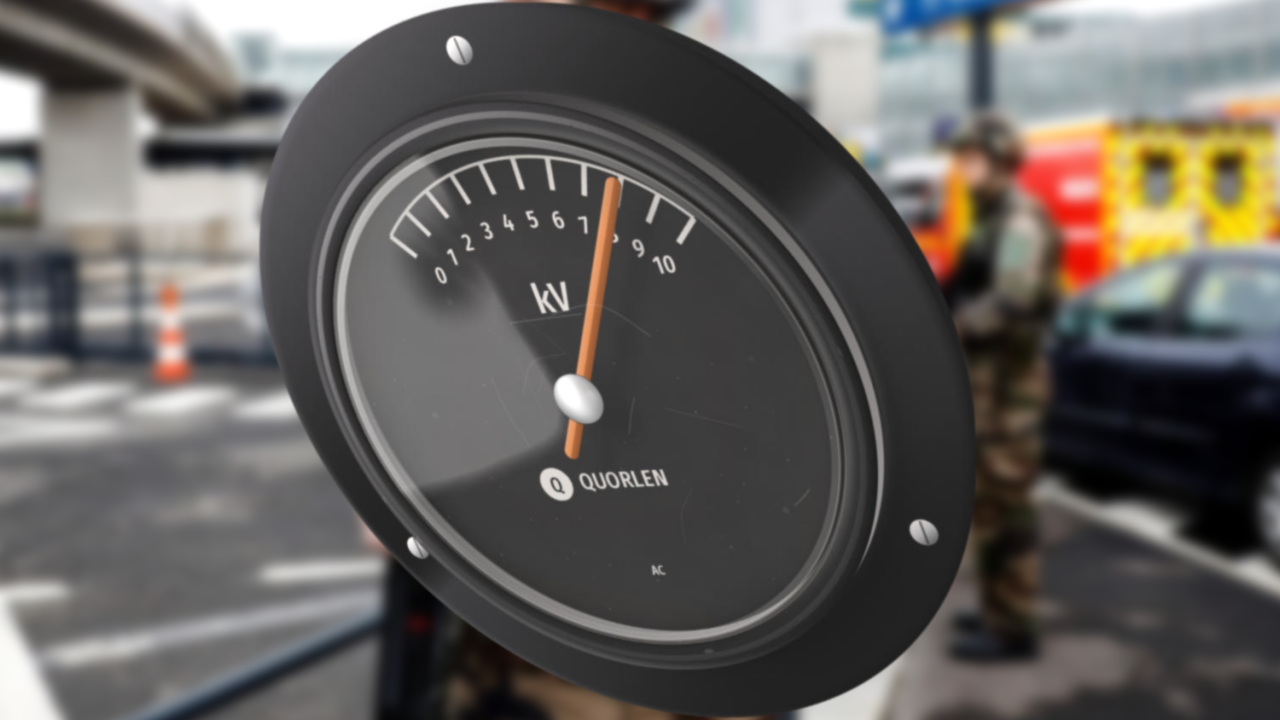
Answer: 8 kV
